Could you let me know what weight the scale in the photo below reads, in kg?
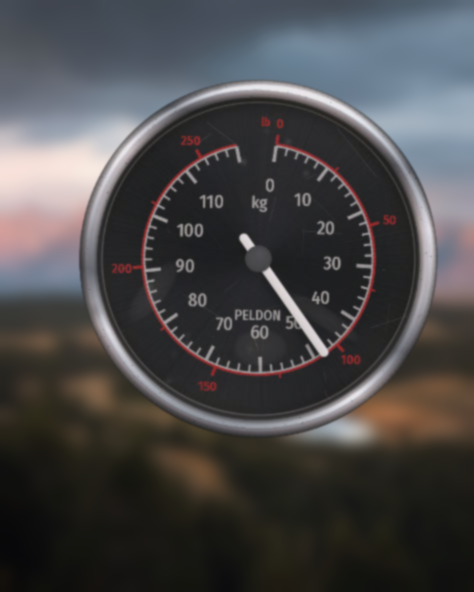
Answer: 48 kg
